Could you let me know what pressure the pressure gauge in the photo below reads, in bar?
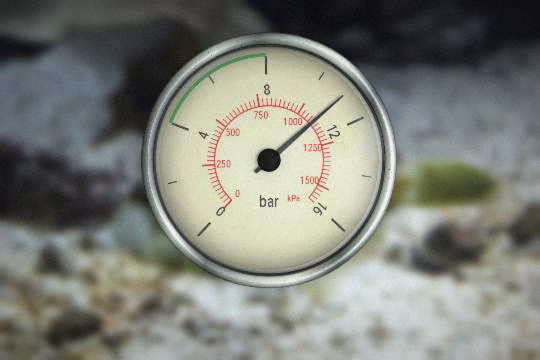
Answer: 11 bar
